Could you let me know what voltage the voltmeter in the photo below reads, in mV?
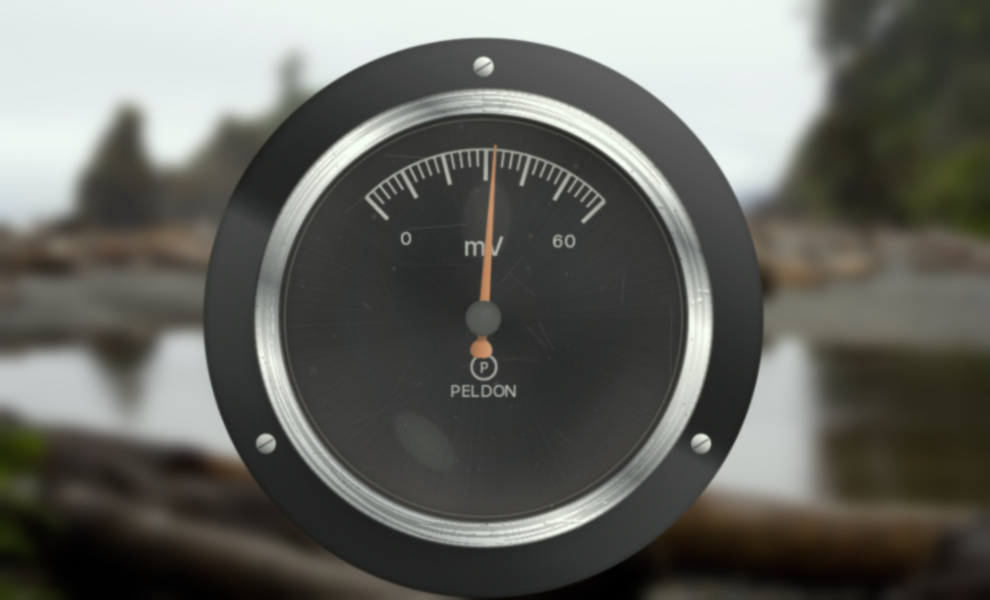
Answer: 32 mV
